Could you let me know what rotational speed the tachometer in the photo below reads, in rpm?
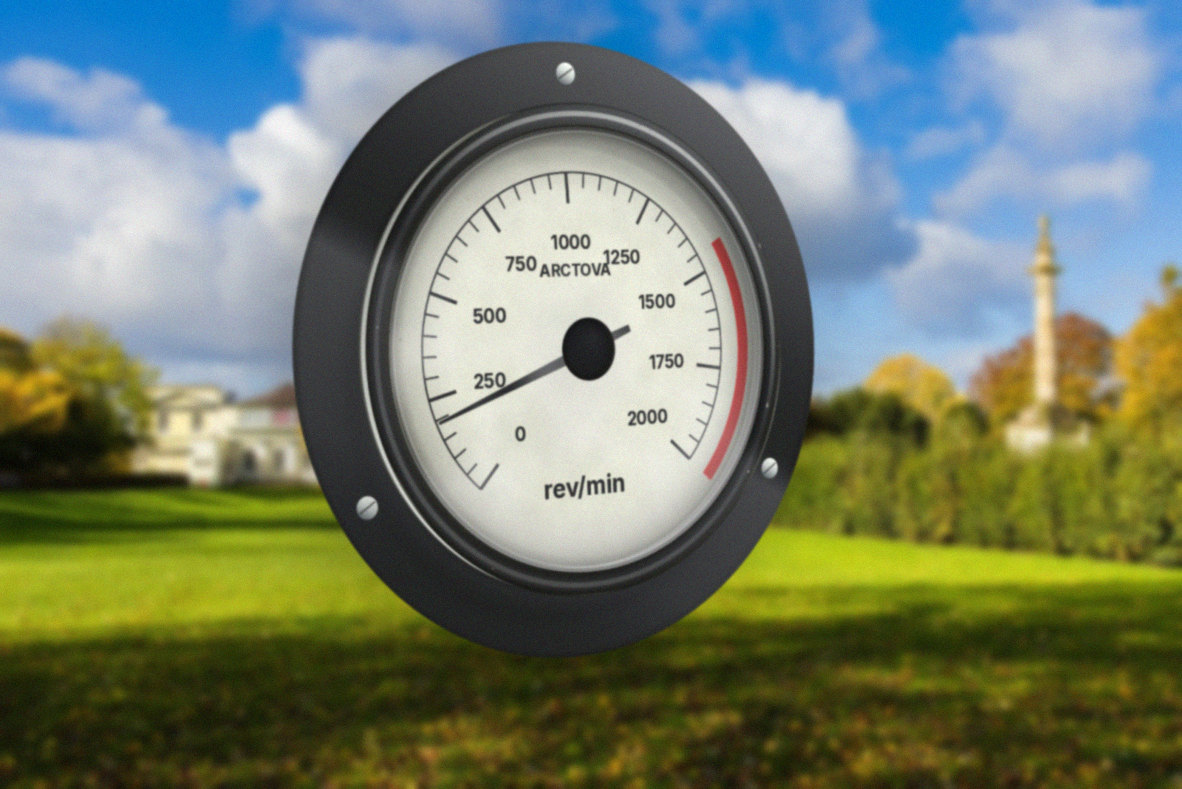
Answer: 200 rpm
